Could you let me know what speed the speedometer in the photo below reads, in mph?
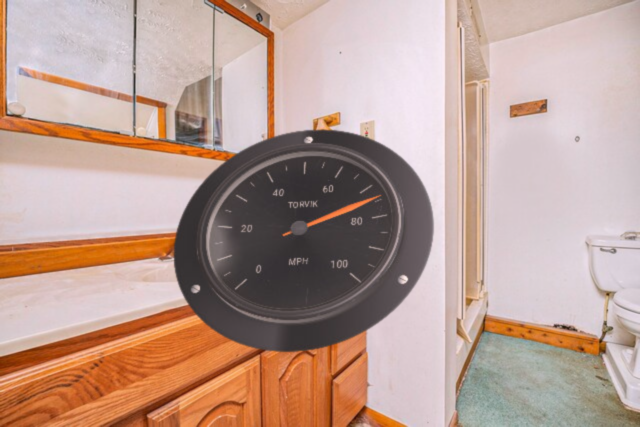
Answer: 75 mph
